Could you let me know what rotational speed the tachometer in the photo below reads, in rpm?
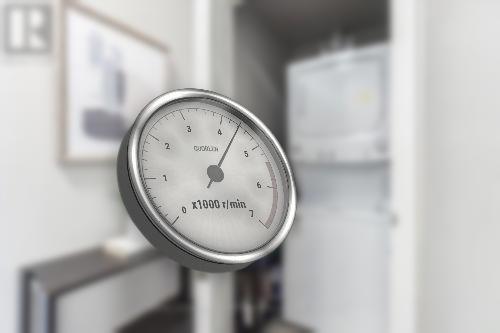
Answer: 4400 rpm
